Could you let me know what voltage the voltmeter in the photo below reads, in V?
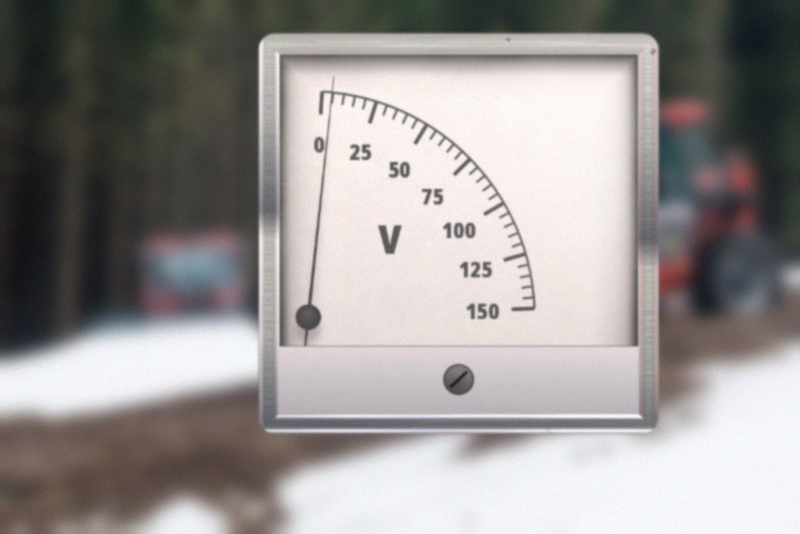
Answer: 5 V
